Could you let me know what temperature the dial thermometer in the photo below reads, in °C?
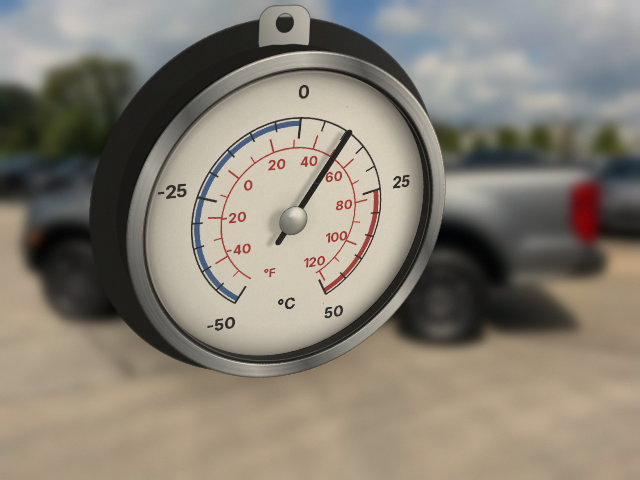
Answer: 10 °C
